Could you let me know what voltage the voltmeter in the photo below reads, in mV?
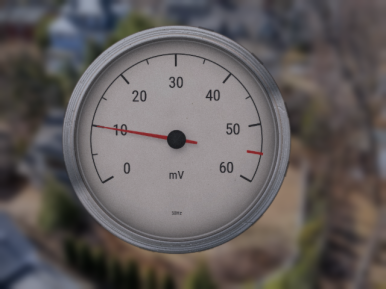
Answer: 10 mV
